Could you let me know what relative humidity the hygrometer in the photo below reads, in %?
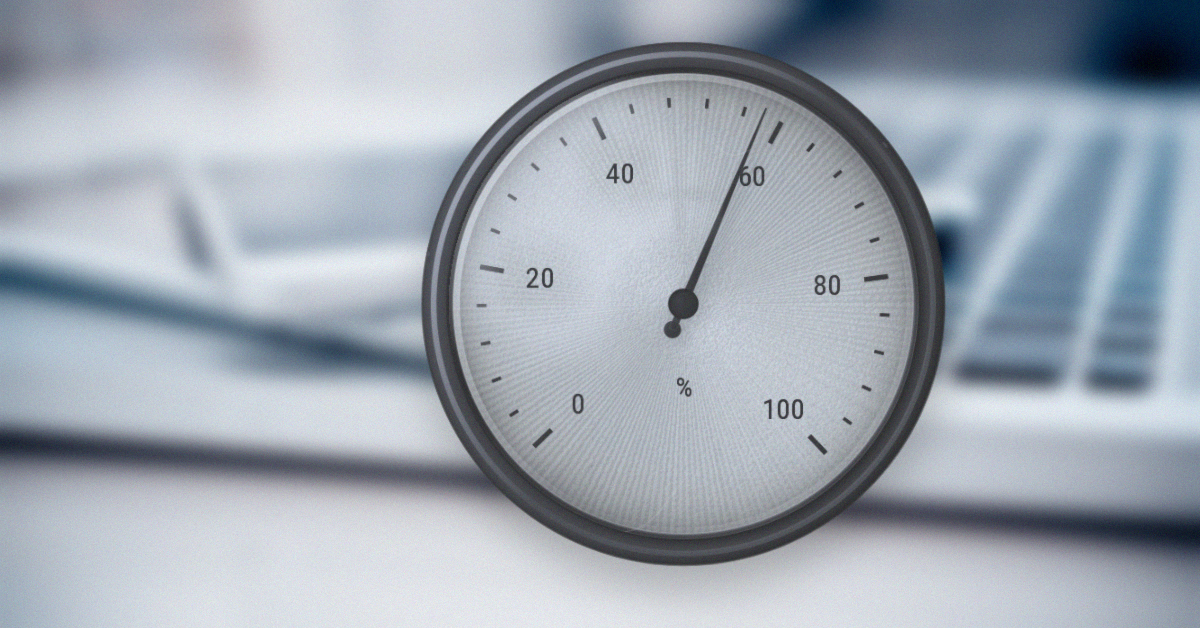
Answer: 58 %
